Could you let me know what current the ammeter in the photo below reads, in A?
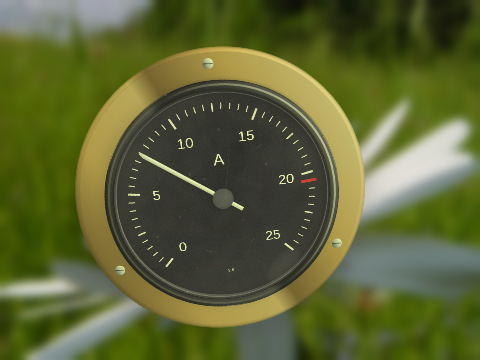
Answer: 7.5 A
